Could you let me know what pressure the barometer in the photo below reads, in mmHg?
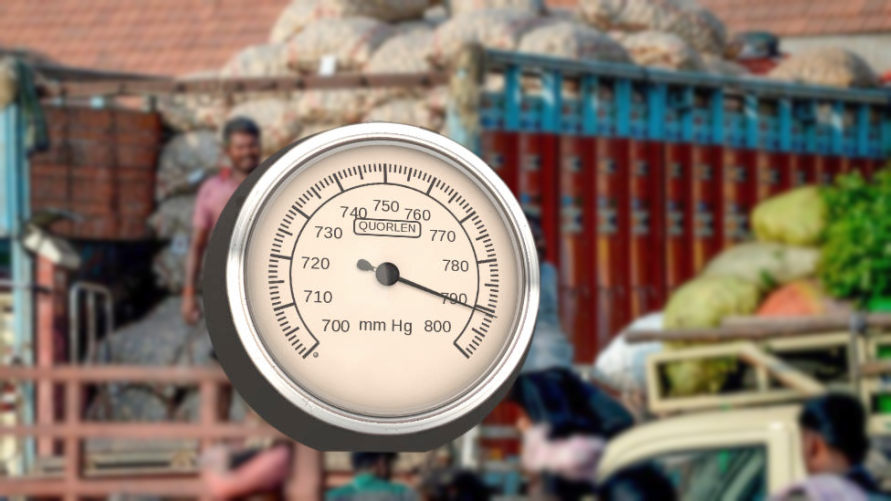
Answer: 791 mmHg
